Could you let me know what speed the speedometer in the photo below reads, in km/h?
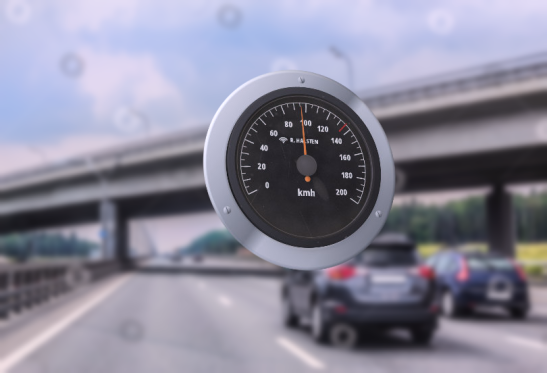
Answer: 95 km/h
